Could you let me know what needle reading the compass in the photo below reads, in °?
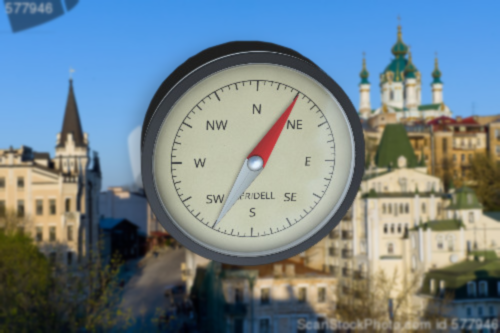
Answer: 30 °
